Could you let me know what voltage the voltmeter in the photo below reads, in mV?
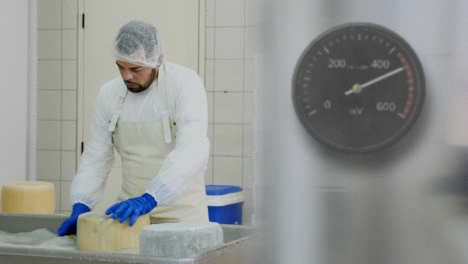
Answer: 460 mV
